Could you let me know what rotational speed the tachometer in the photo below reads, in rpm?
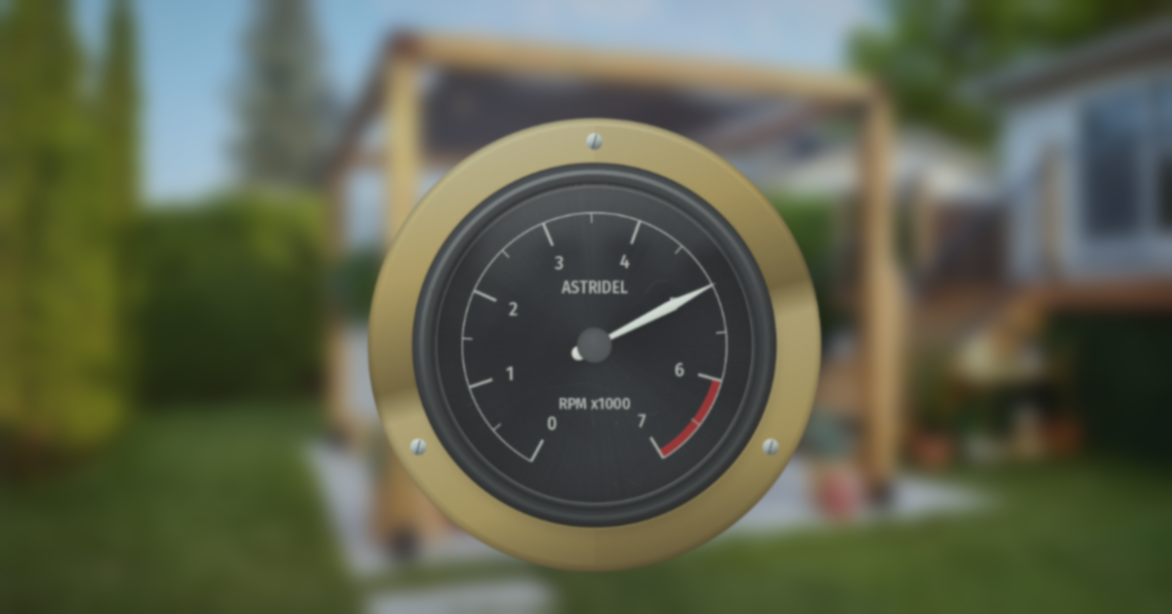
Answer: 5000 rpm
